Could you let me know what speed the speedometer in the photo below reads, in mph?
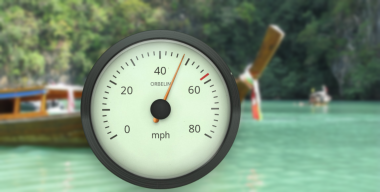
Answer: 48 mph
